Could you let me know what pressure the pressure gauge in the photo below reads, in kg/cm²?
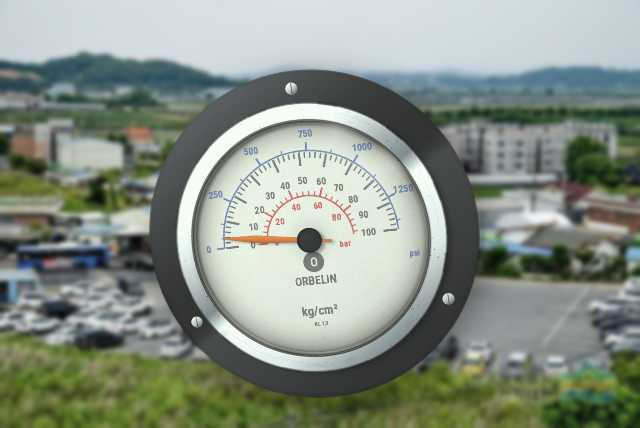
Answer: 4 kg/cm²
